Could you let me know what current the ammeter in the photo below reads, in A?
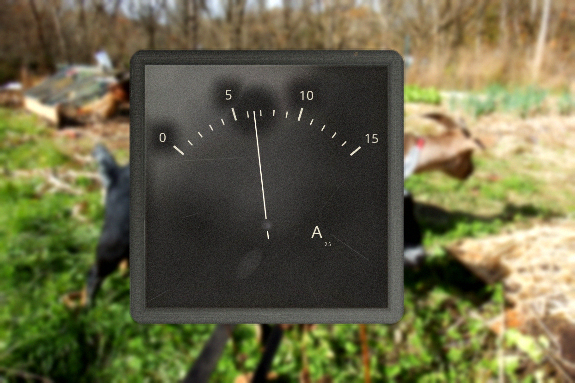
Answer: 6.5 A
